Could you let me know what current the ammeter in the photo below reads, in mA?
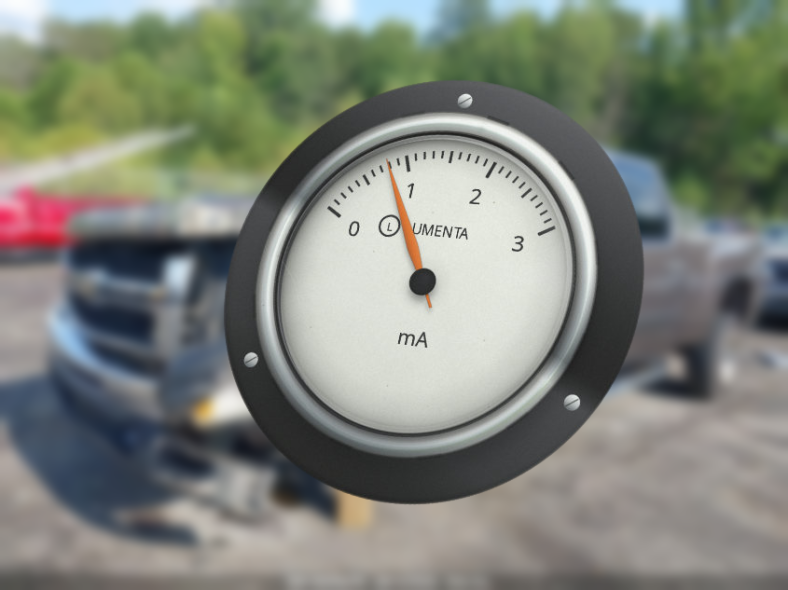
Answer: 0.8 mA
